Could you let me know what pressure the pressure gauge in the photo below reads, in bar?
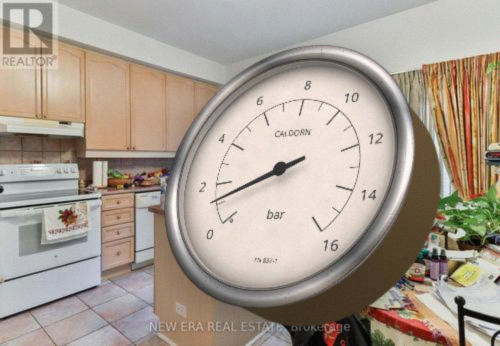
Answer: 1 bar
